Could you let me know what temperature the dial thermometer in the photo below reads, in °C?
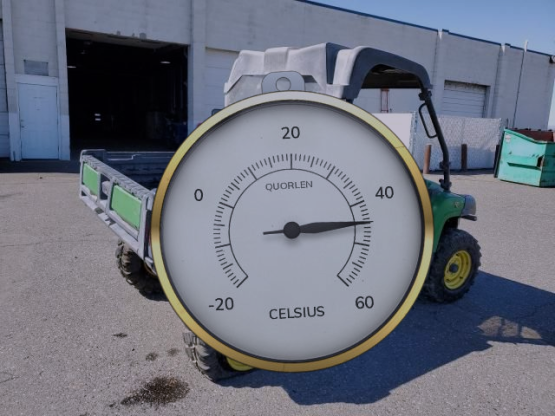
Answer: 45 °C
